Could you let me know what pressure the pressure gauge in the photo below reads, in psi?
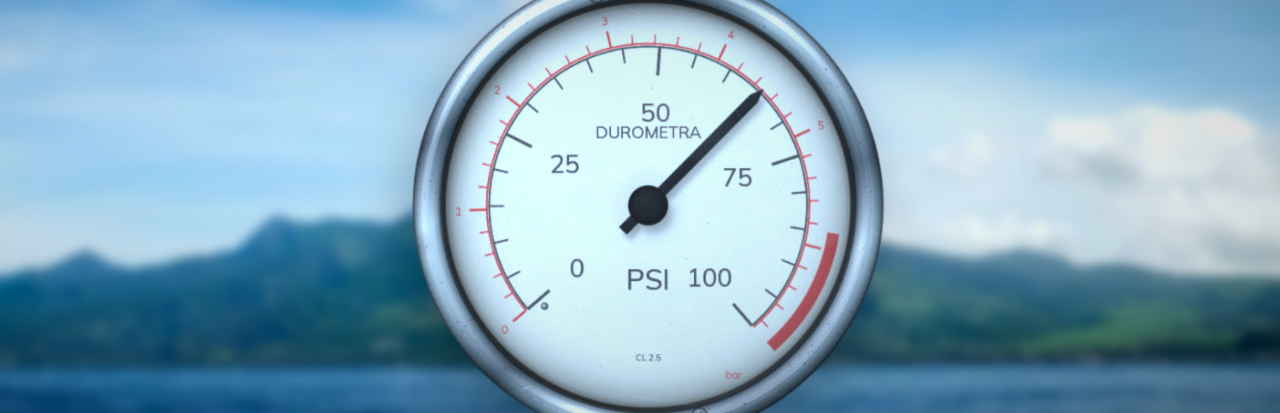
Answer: 65 psi
